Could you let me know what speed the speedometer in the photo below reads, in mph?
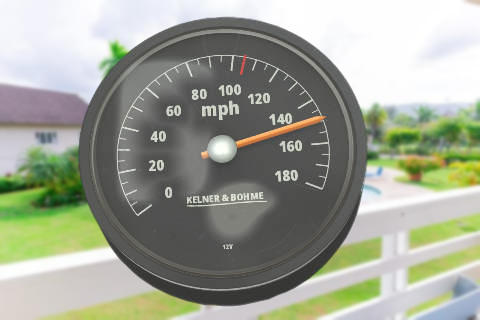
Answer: 150 mph
